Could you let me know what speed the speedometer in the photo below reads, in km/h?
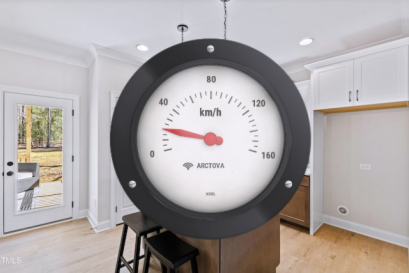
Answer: 20 km/h
